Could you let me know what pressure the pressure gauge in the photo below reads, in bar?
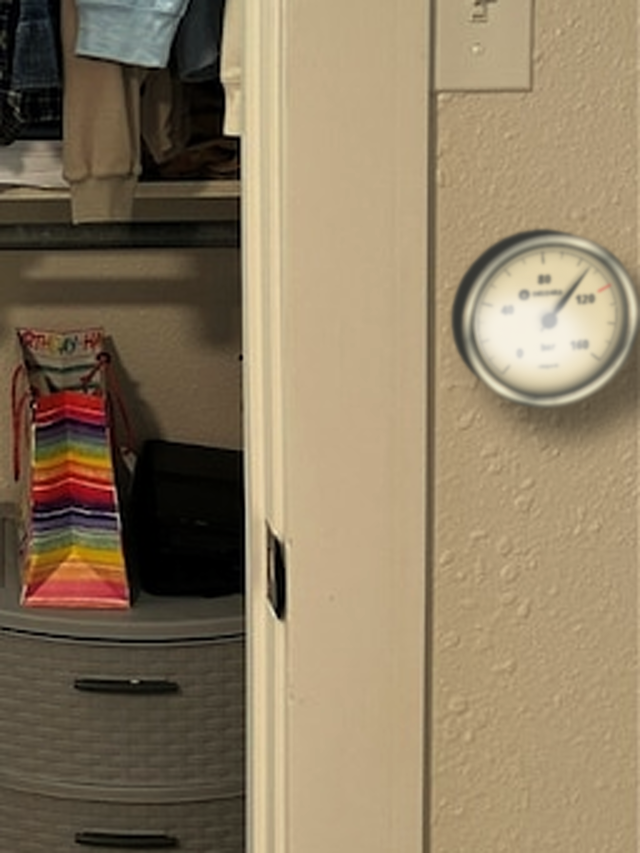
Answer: 105 bar
